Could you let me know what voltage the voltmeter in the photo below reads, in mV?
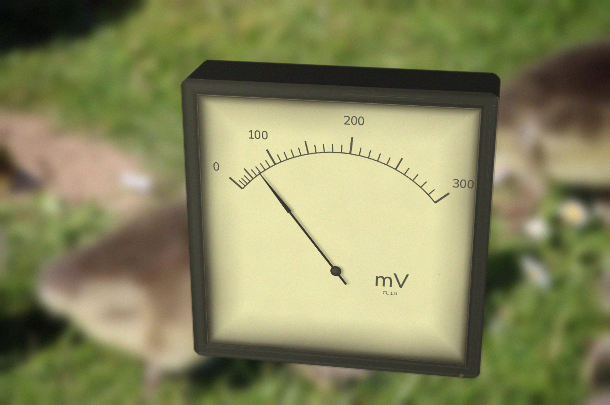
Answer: 70 mV
